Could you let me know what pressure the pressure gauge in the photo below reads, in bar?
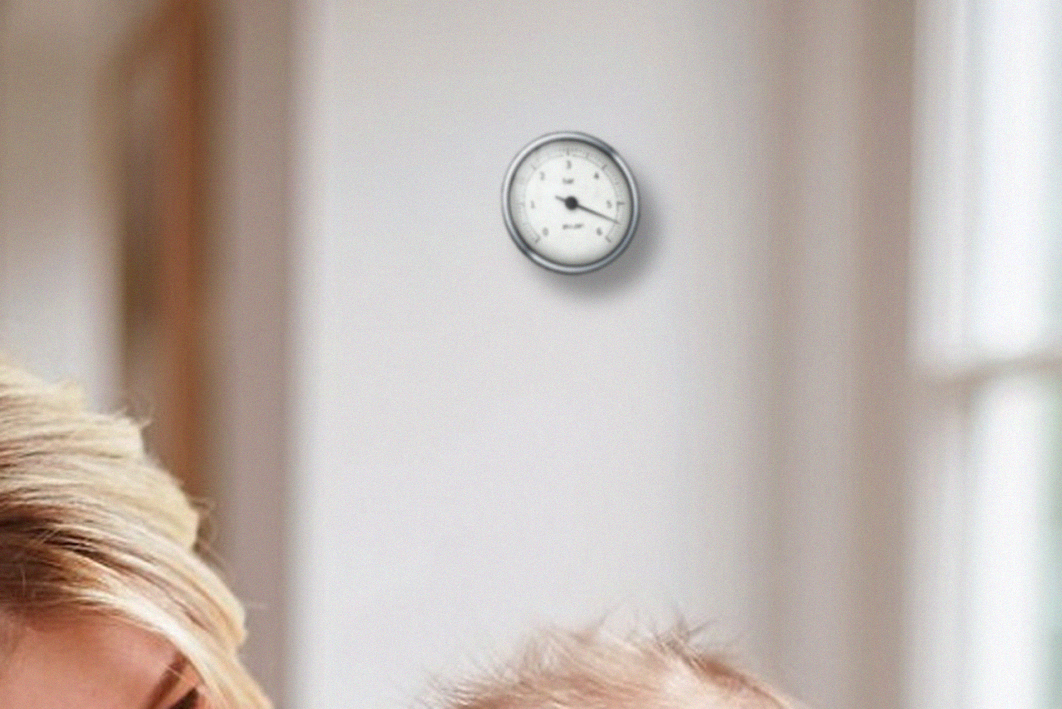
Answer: 5.5 bar
